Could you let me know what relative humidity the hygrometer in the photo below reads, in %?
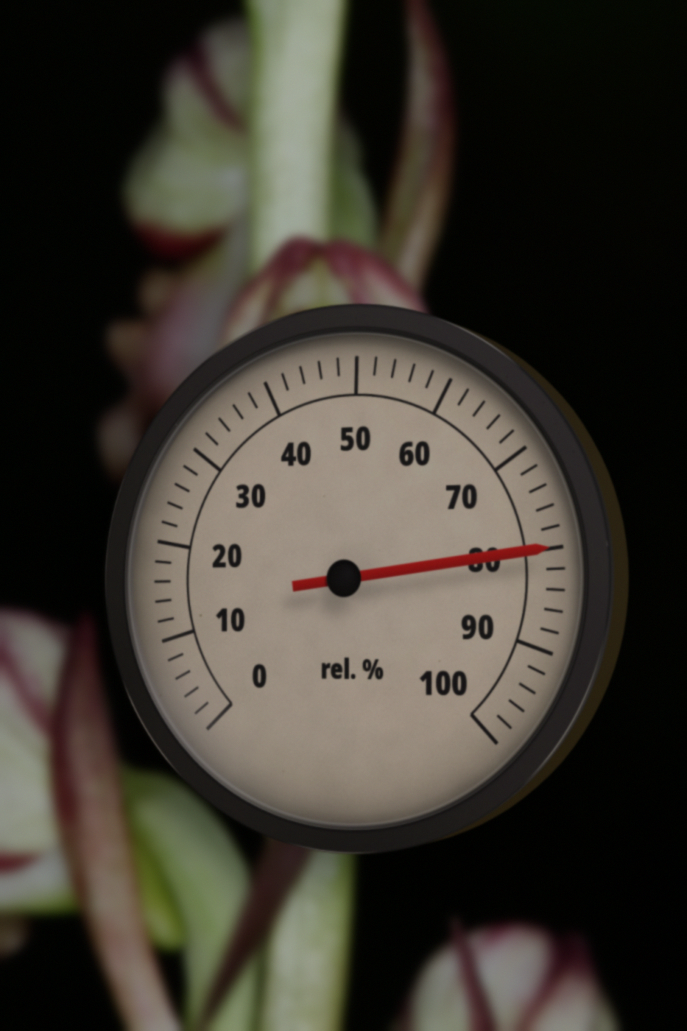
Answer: 80 %
